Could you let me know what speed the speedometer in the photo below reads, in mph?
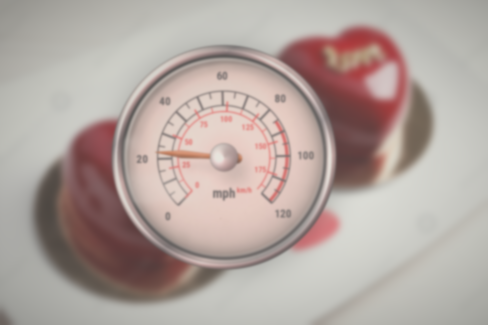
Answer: 22.5 mph
